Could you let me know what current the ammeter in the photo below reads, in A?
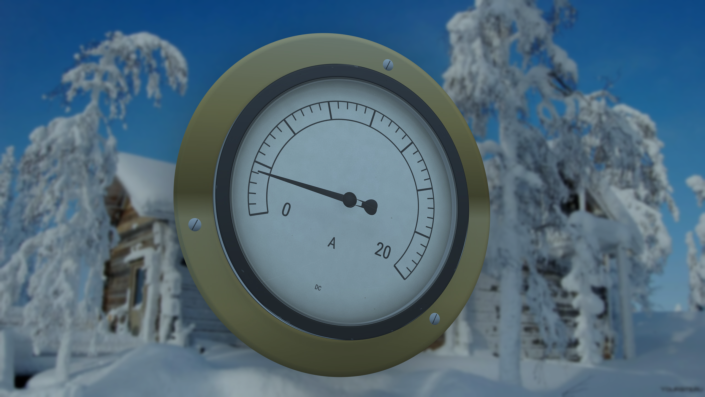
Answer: 2 A
